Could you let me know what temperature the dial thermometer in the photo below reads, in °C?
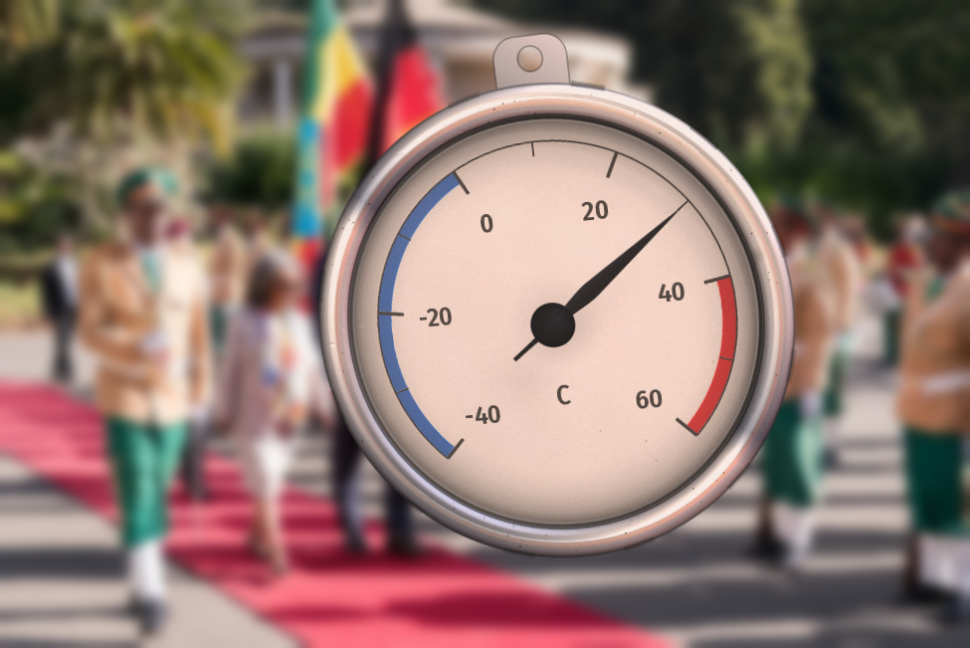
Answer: 30 °C
